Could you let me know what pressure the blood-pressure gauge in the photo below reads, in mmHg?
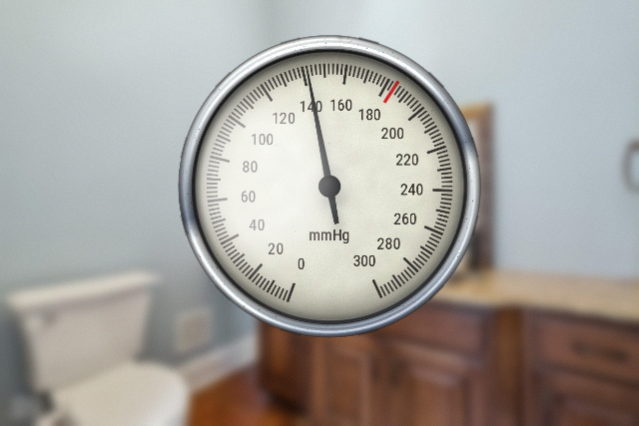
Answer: 142 mmHg
